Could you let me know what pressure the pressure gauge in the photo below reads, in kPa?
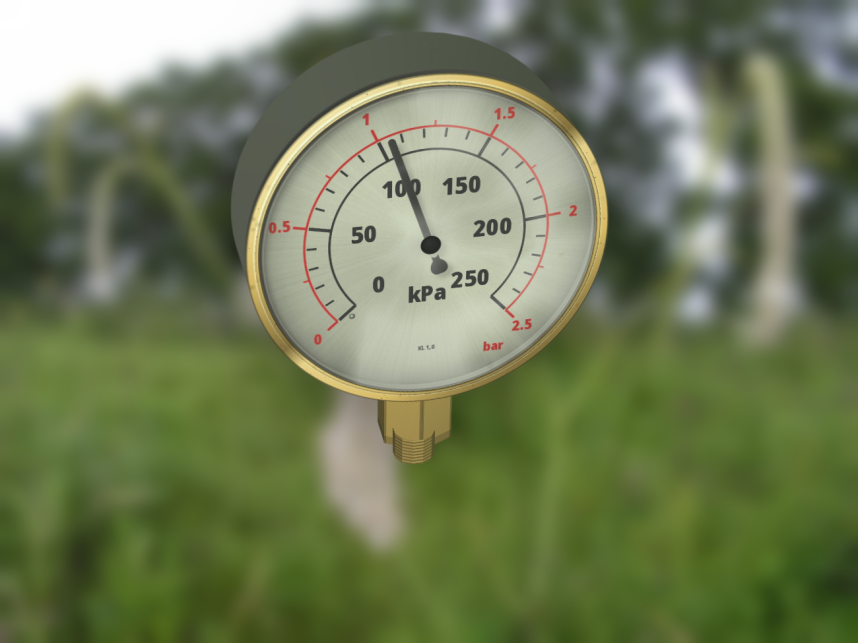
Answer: 105 kPa
